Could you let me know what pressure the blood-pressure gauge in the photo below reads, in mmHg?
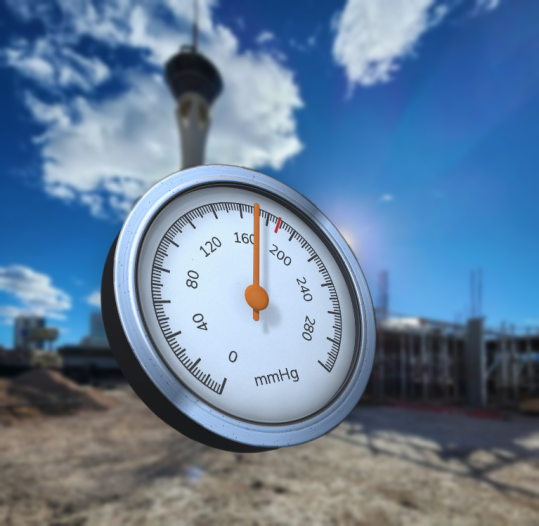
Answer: 170 mmHg
